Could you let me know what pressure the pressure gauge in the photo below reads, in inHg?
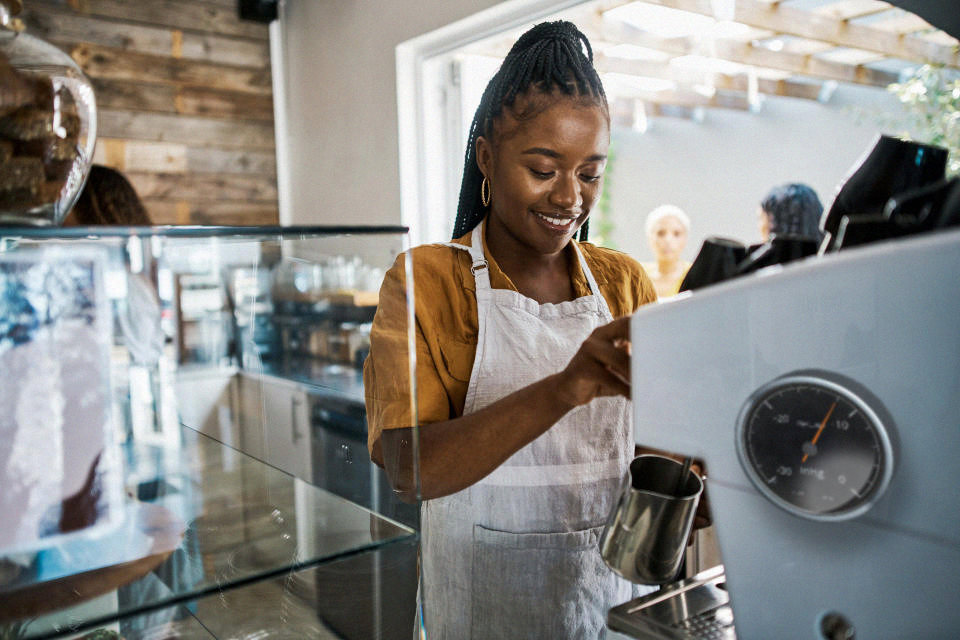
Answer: -12 inHg
